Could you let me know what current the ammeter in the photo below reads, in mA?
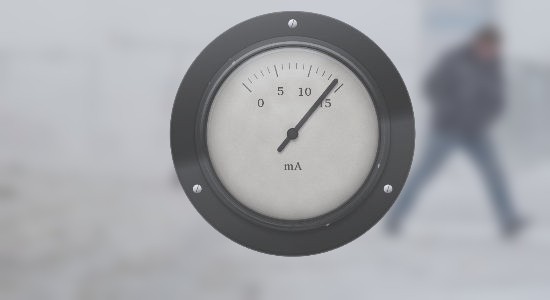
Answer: 14 mA
